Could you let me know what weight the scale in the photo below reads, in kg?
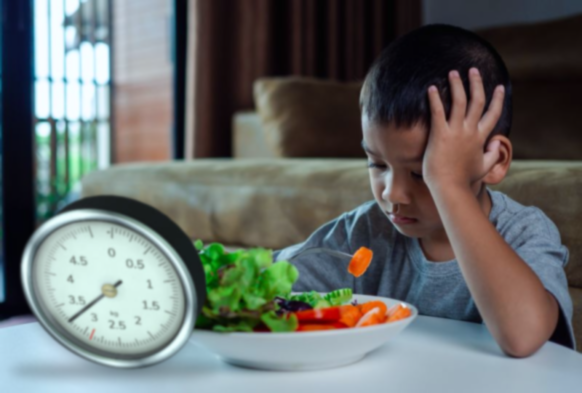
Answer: 3.25 kg
